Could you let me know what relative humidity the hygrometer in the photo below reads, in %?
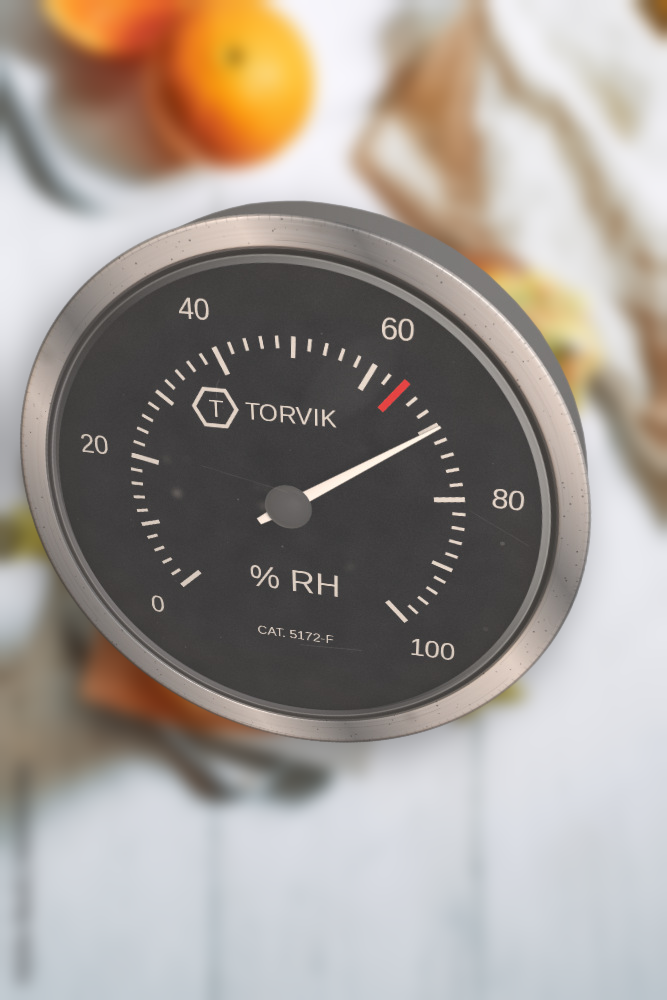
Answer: 70 %
